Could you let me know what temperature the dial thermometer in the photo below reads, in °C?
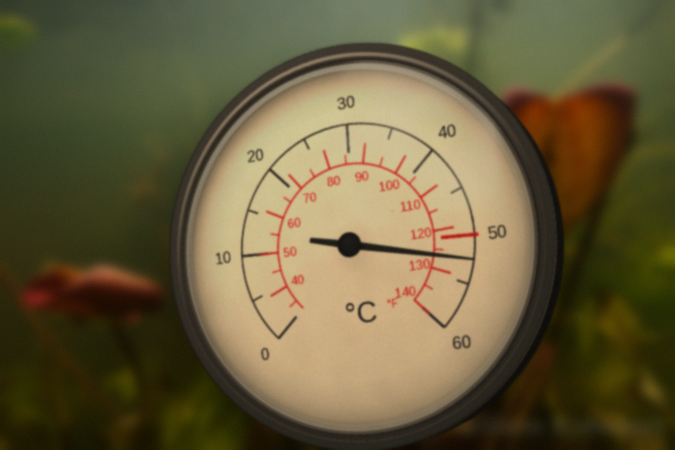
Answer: 52.5 °C
